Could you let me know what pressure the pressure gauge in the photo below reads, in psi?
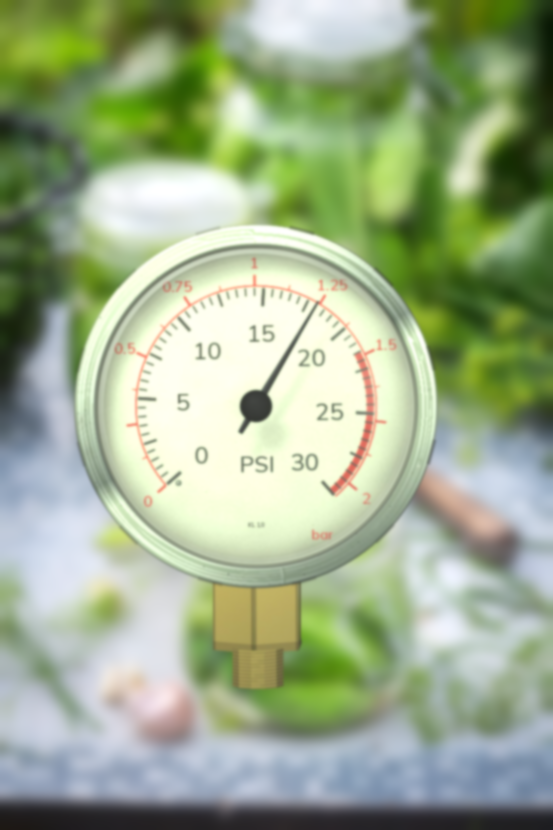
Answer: 18 psi
